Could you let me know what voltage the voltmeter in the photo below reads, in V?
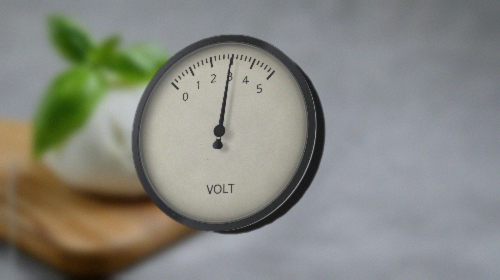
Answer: 3 V
